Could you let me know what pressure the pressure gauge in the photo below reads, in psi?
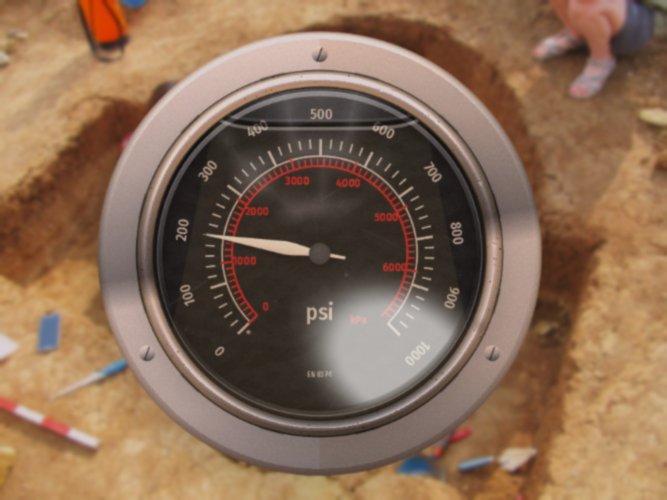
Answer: 200 psi
